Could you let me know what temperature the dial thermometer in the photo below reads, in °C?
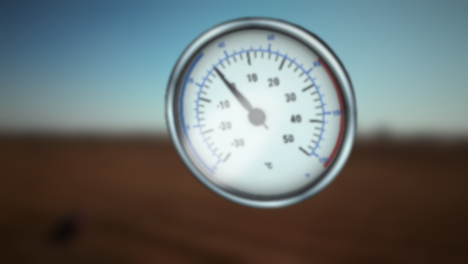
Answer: 0 °C
